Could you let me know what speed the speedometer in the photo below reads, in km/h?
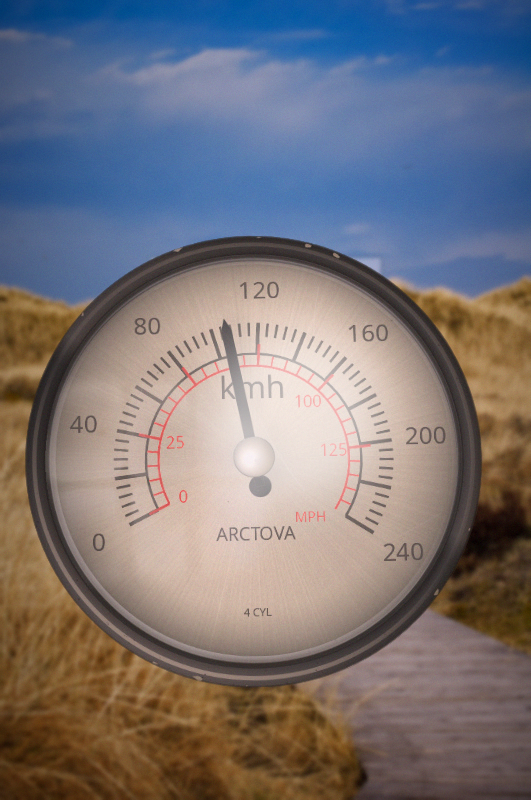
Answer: 106 km/h
